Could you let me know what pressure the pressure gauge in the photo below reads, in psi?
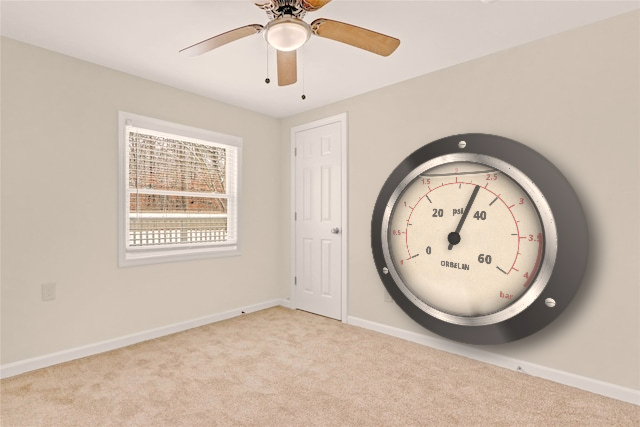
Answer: 35 psi
